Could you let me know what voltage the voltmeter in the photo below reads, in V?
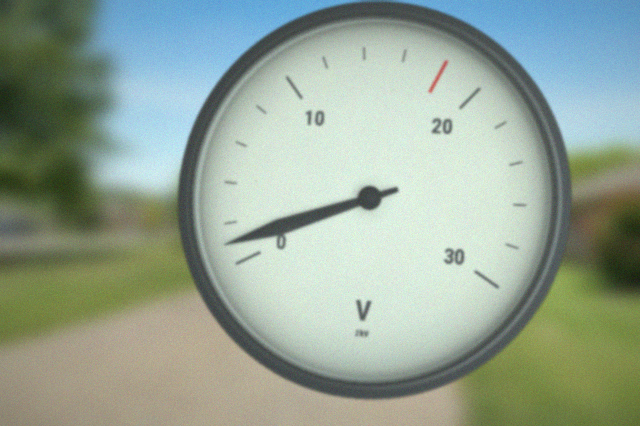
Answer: 1 V
